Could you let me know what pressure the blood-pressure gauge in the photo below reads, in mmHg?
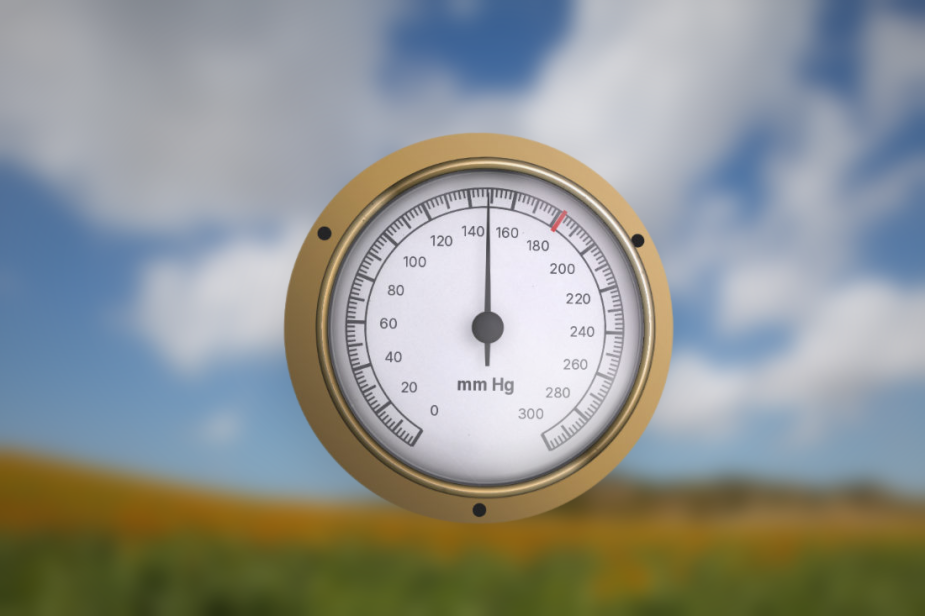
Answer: 148 mmHg
